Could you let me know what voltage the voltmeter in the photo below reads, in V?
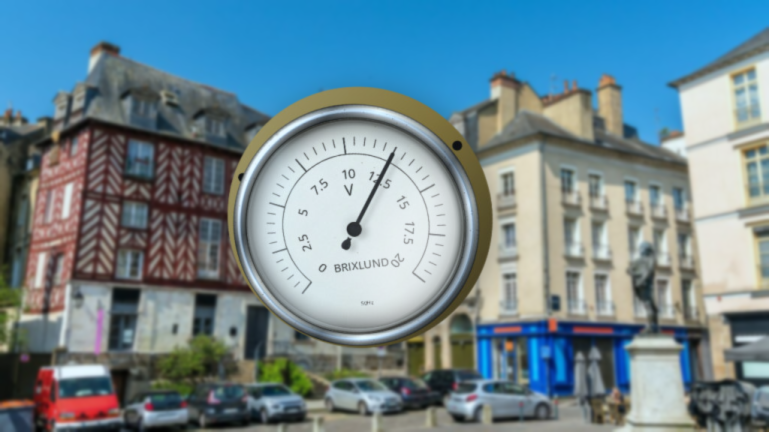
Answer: 12.5 V
